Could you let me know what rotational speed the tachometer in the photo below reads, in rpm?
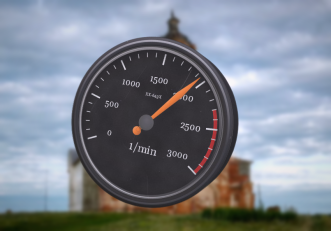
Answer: 1950 rpm
